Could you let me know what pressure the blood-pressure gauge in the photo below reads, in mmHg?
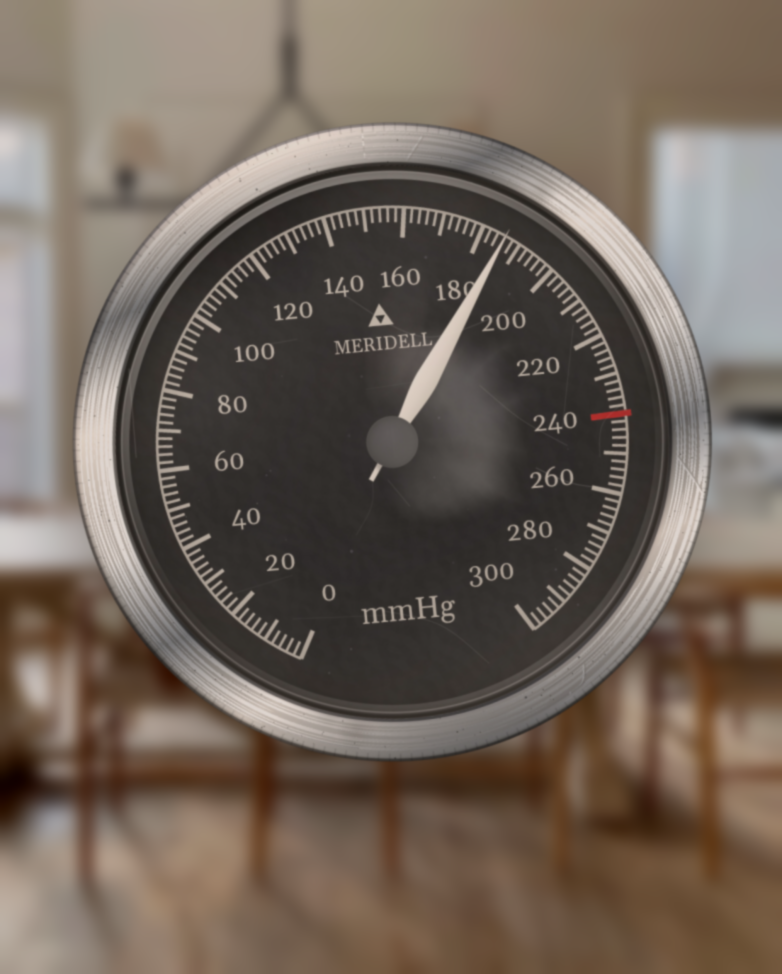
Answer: 186 mmHg
